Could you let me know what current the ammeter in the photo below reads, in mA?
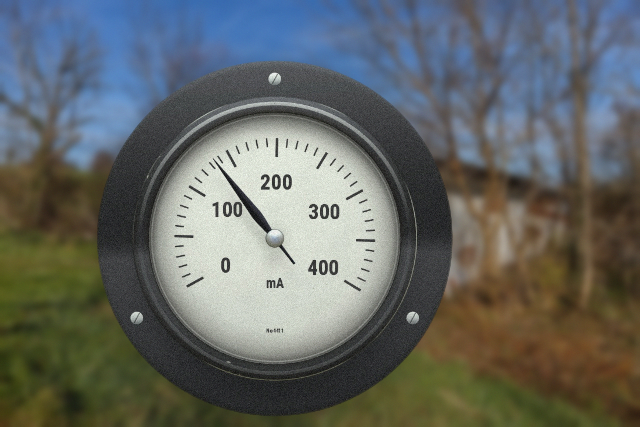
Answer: 135 mA
